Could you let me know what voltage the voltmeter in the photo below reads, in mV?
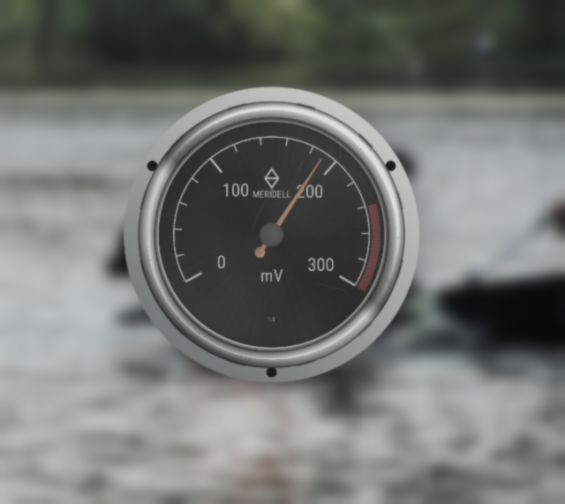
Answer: 190 mV
